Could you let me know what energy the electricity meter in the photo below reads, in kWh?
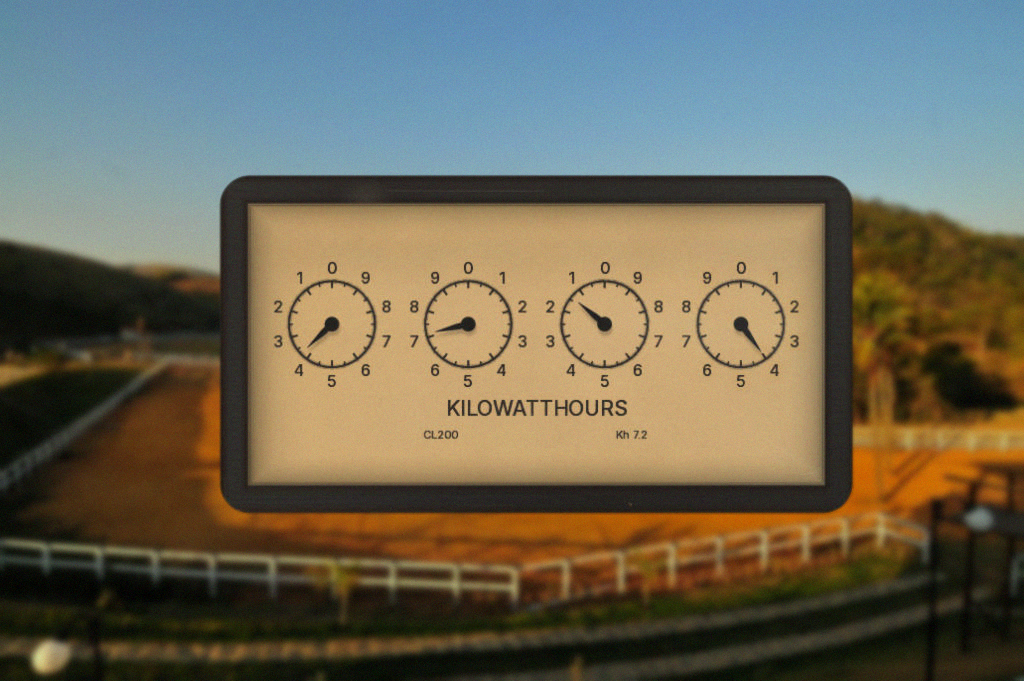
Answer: 3714 kWh
